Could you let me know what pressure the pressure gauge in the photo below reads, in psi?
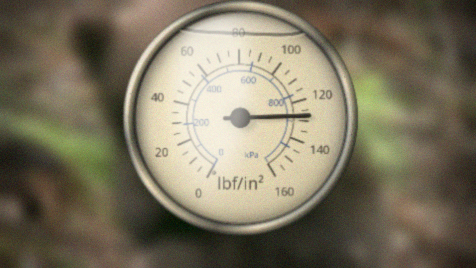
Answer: 127.5 psi
